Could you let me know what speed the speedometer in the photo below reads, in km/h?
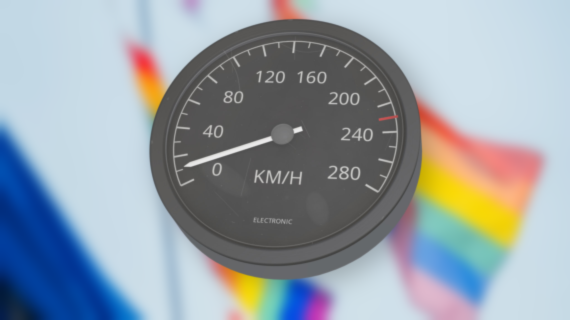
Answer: 10 km/h
